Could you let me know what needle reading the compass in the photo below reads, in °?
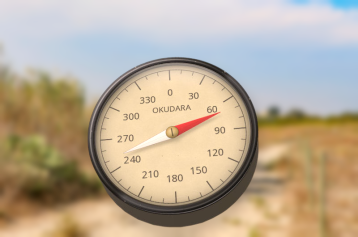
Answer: 70 °
